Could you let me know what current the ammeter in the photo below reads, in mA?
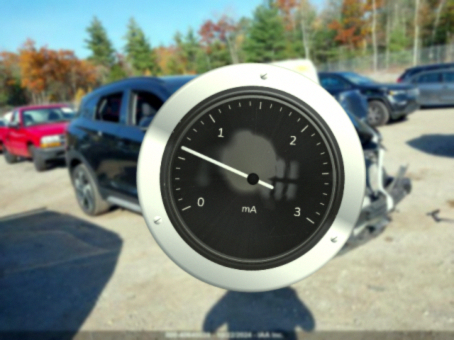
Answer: 0.6 mA
